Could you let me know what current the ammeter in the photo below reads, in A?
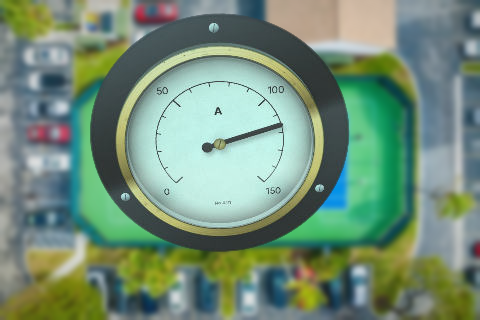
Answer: 115 A
